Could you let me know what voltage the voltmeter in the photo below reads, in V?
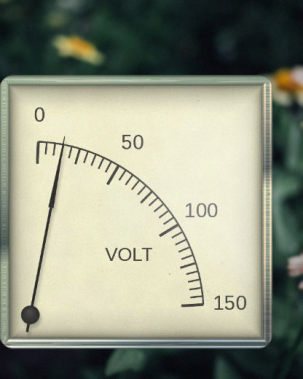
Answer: 15 V
